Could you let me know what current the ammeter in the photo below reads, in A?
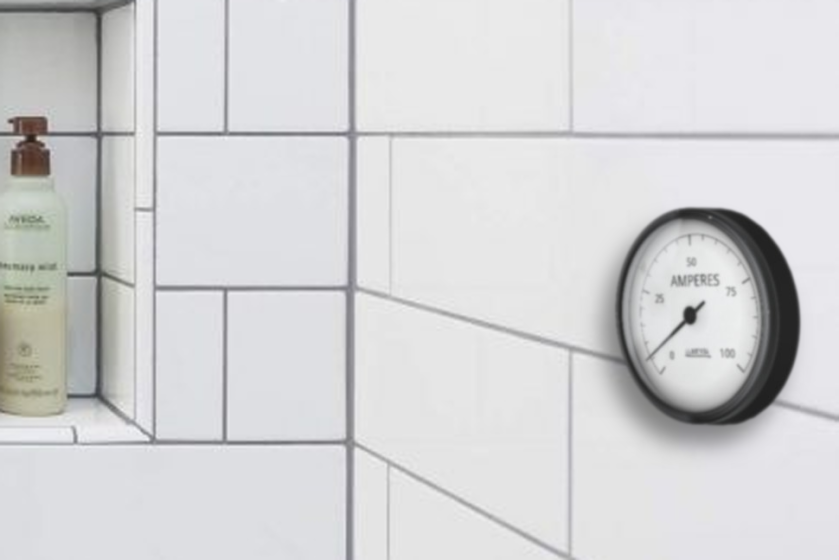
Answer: 5 A
